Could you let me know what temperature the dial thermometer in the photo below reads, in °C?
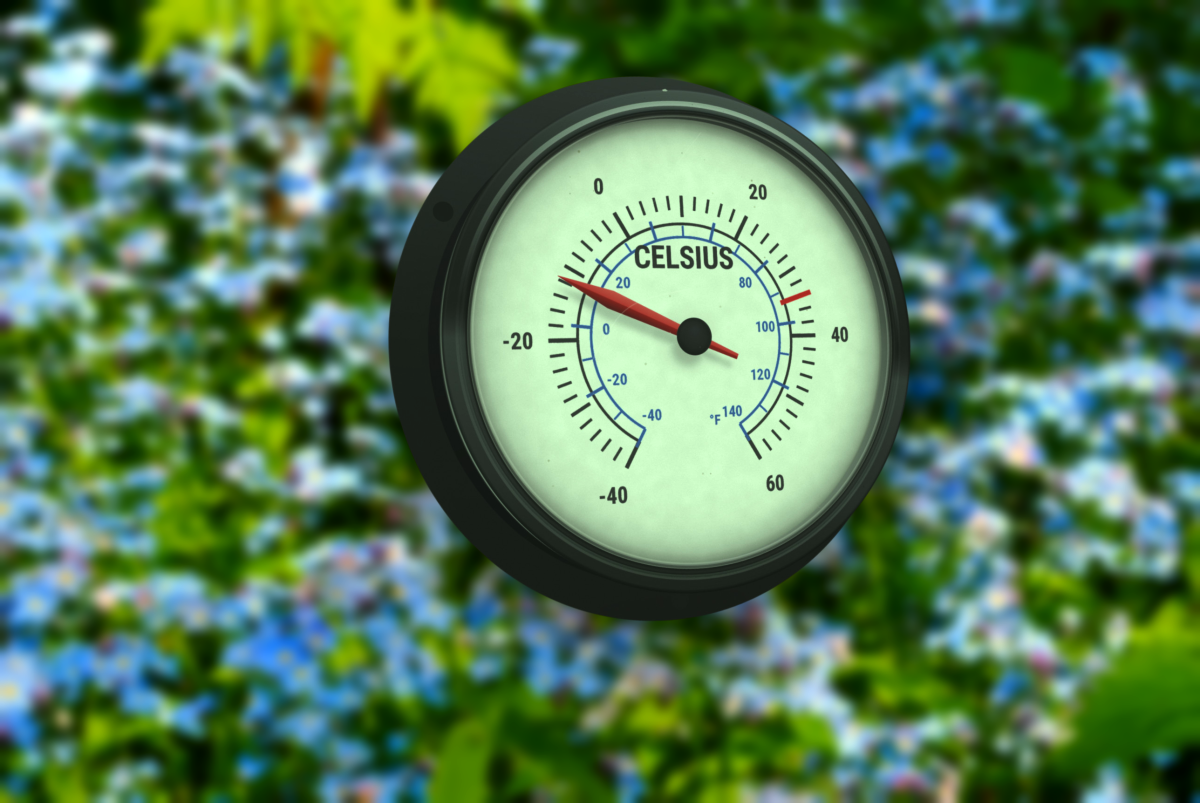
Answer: -12 °C
